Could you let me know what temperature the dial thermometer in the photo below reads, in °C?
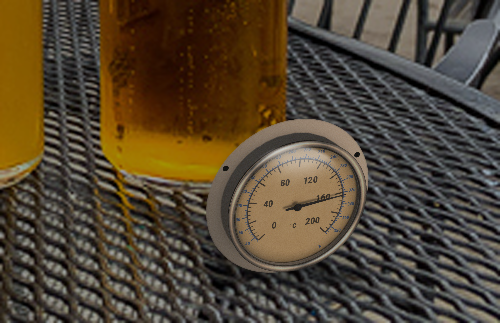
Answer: 160 °C
